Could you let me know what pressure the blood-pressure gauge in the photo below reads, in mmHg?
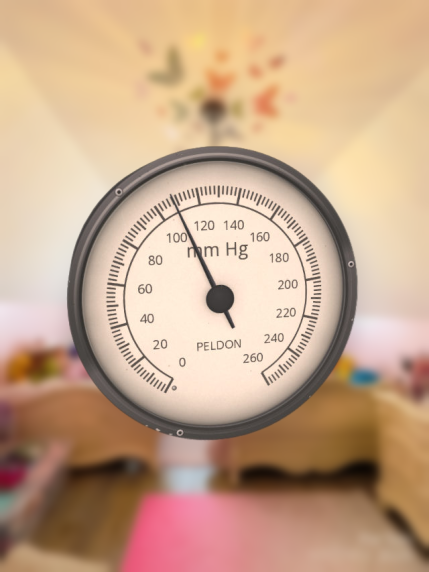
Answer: 108 mmHg
